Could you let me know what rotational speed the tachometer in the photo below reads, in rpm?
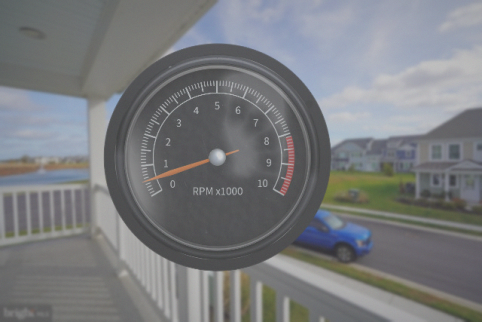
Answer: 500 rpm
